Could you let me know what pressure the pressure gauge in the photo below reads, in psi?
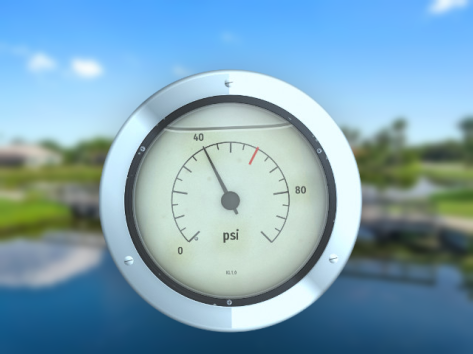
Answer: 40 psi
